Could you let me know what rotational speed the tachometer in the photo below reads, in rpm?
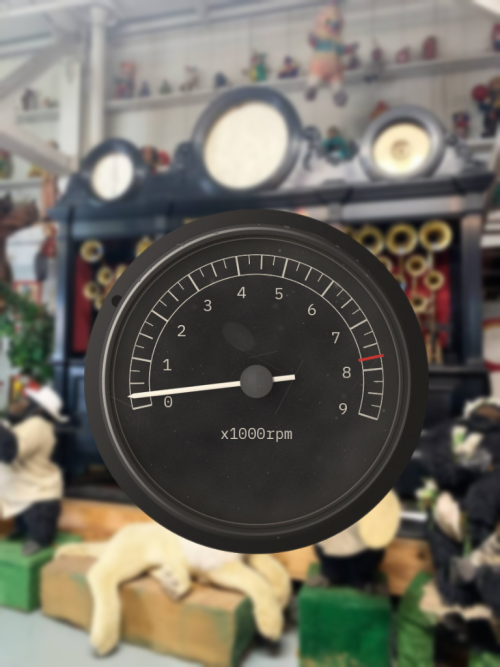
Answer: 250 rpm
